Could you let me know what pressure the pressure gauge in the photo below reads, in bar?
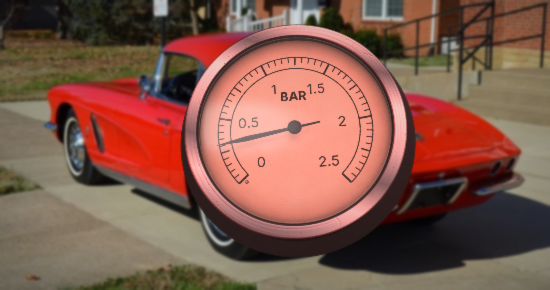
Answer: 0.3 bar
